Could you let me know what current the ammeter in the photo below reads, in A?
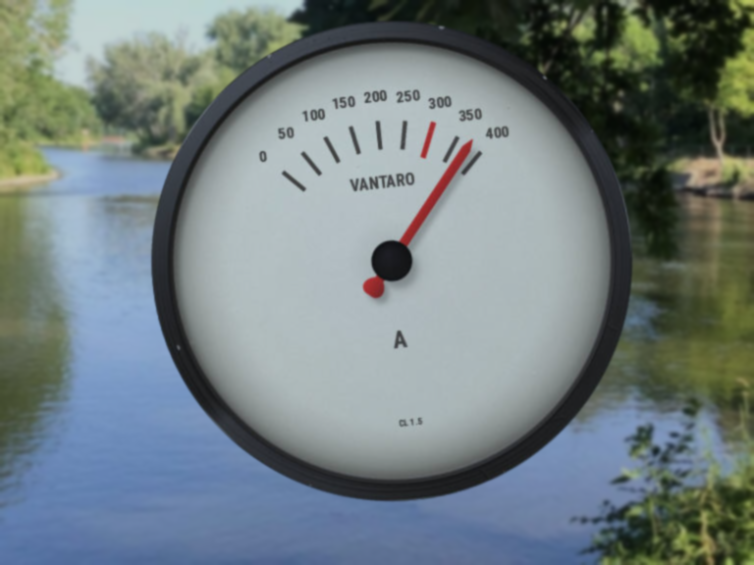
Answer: 375 A
